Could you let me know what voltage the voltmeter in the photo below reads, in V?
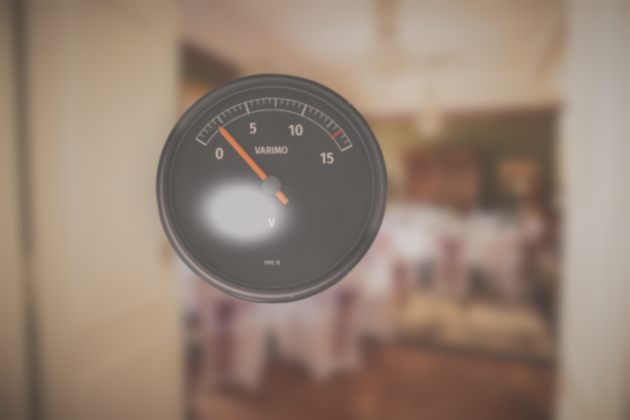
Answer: 2 V
